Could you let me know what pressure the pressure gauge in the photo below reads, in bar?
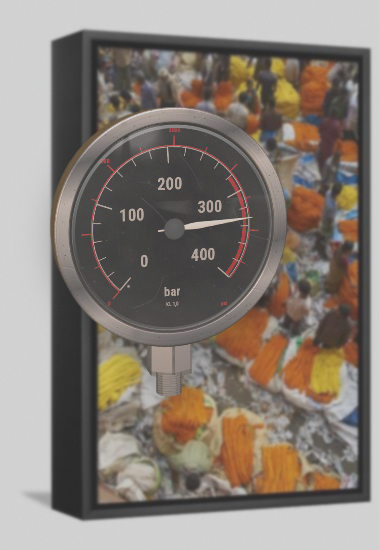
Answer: 330 bar
